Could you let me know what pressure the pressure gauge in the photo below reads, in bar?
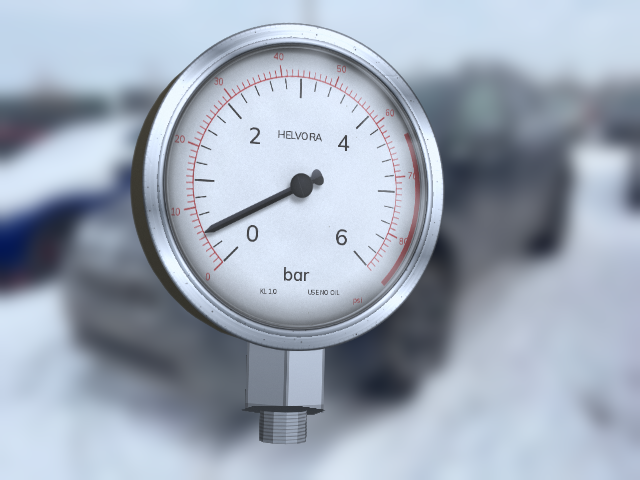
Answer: 0.4 bar
